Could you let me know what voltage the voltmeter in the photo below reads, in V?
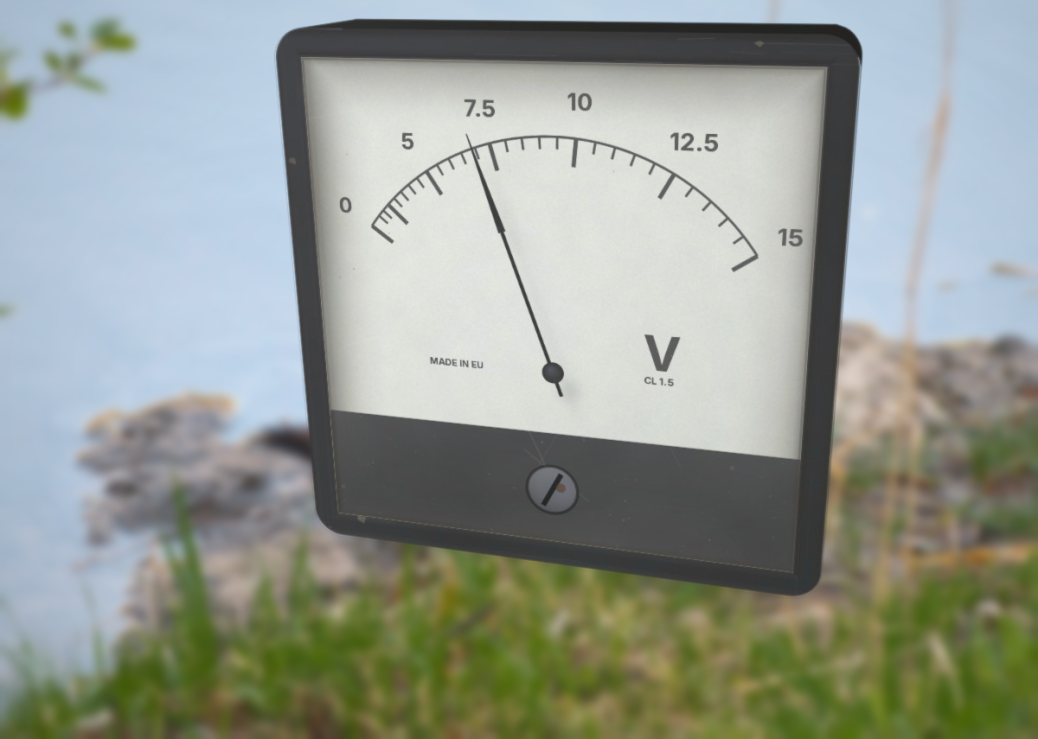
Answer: 7 V
